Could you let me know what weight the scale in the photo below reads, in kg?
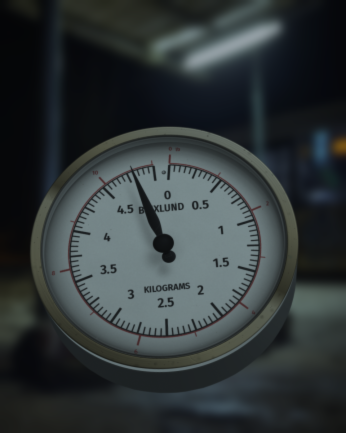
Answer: 4.8 kg
